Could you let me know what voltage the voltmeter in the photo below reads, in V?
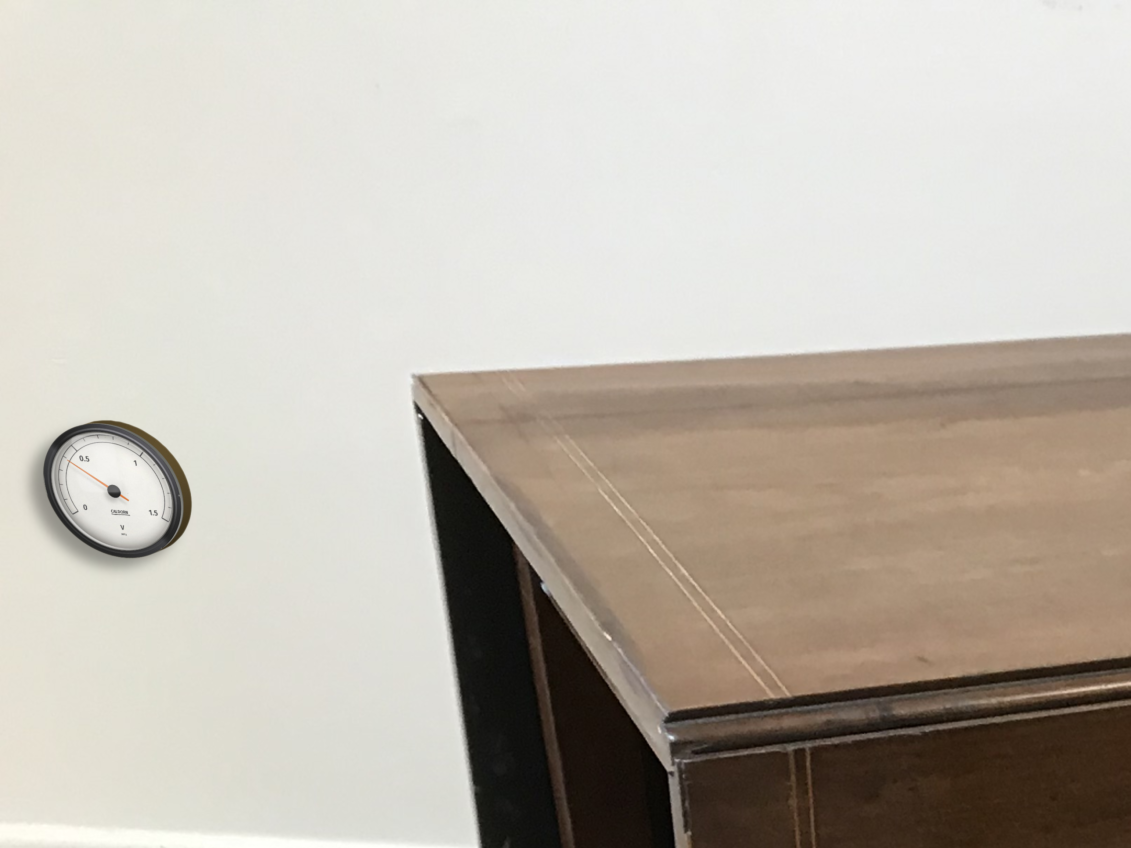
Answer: 0.4 V
